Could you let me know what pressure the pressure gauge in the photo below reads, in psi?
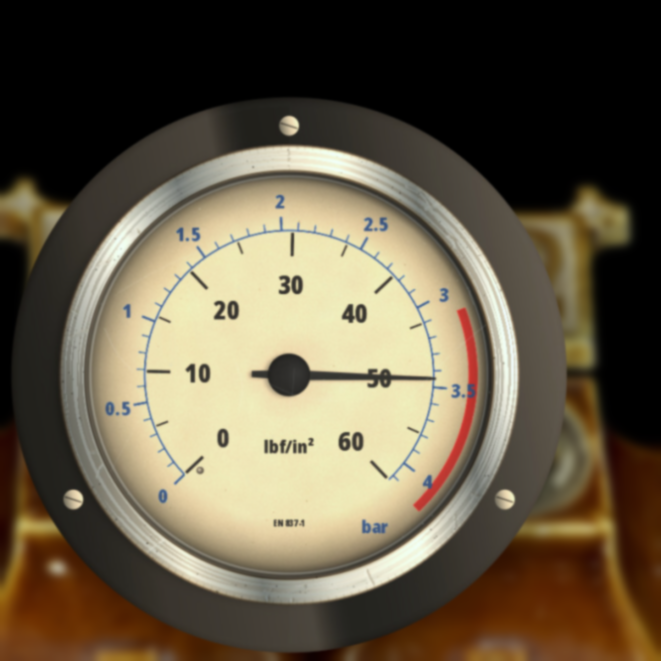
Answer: 50 psi
